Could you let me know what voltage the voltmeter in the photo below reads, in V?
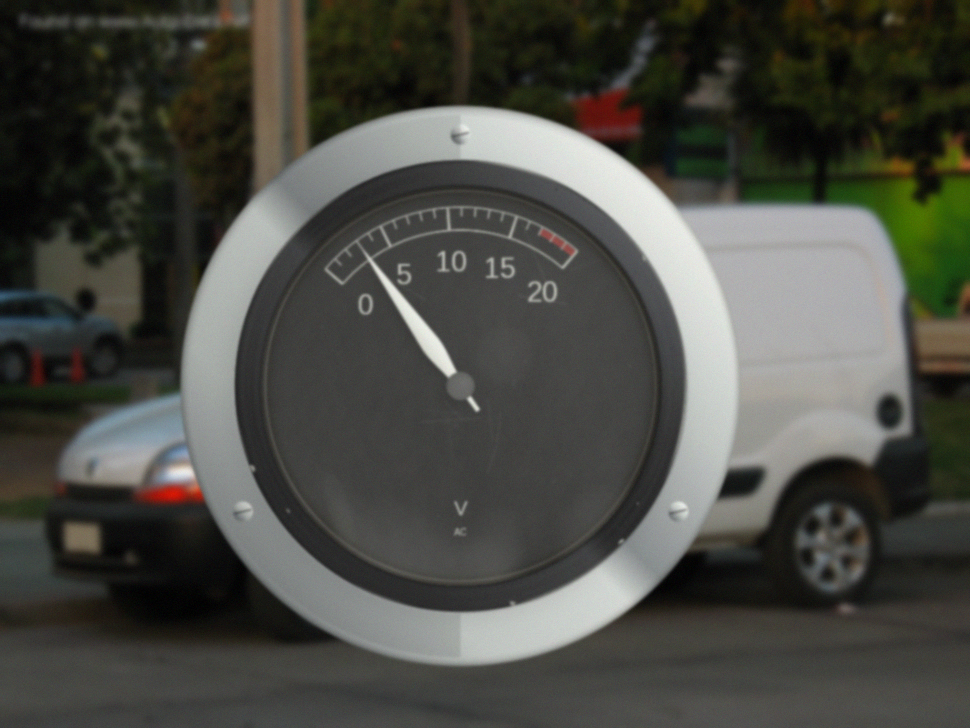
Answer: 3 V
